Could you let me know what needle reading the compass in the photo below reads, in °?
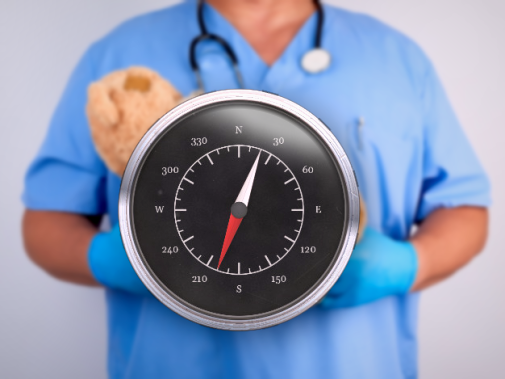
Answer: 200 °
